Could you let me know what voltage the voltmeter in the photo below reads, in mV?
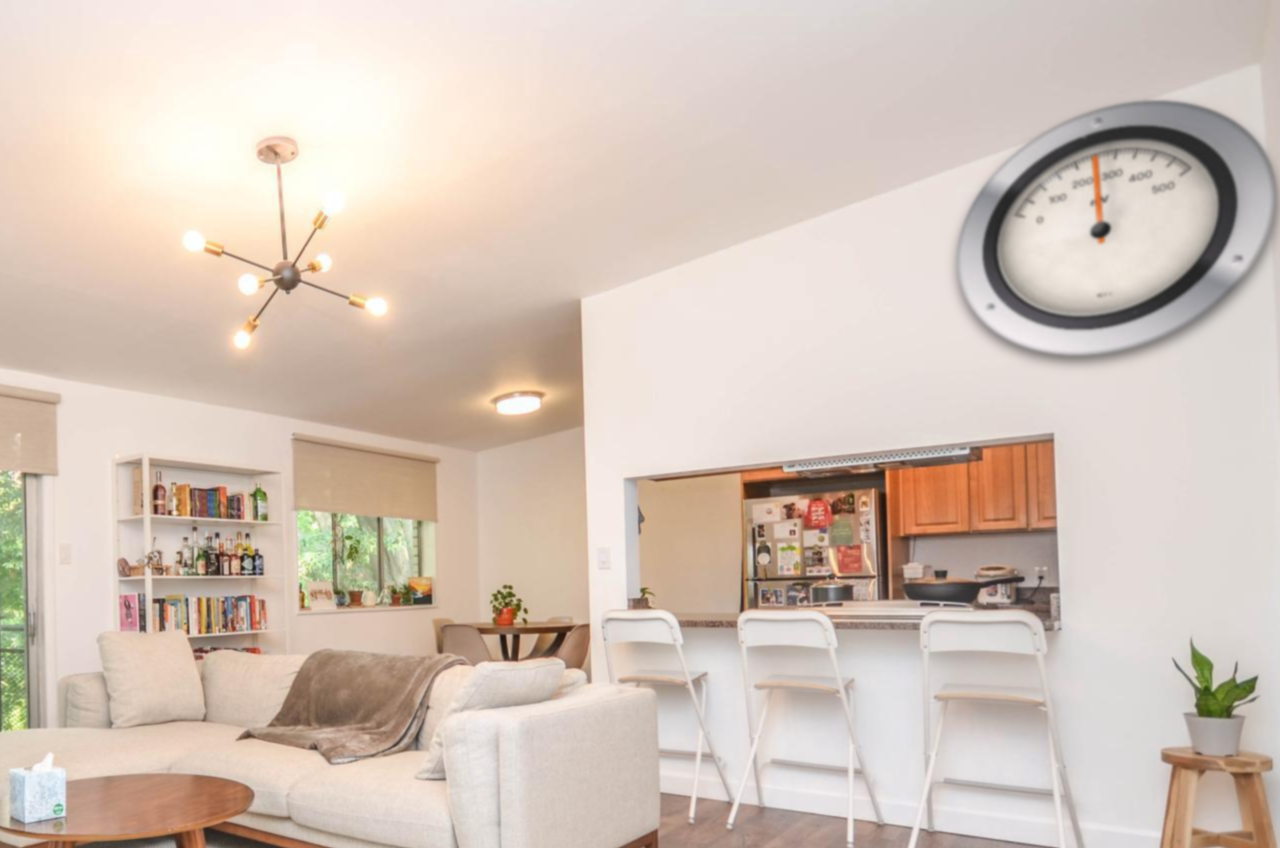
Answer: 250 mV
